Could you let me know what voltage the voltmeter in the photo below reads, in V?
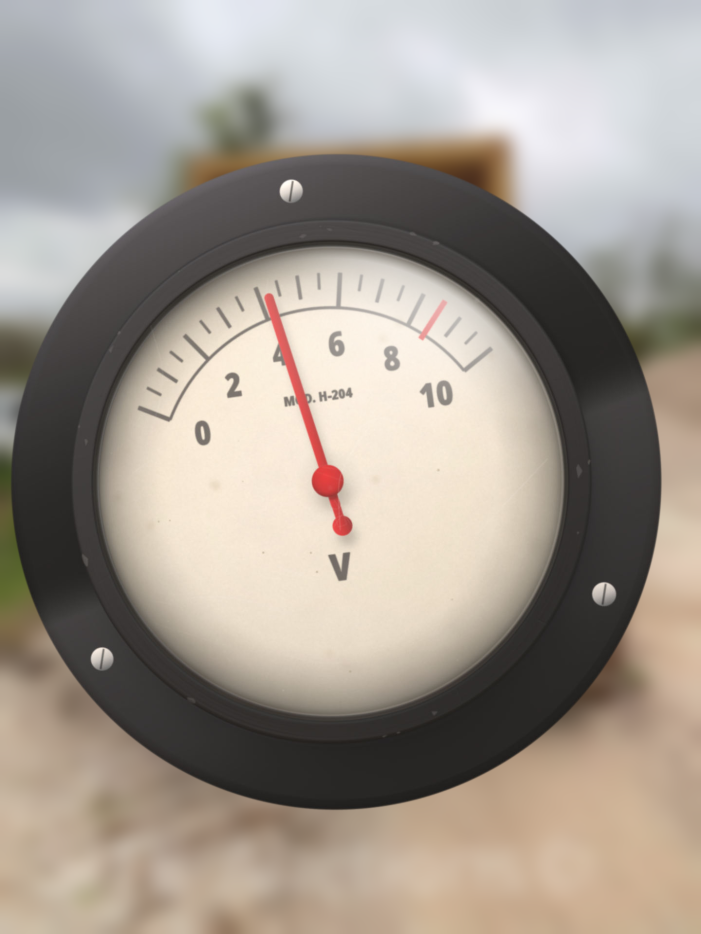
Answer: 4.25 V
